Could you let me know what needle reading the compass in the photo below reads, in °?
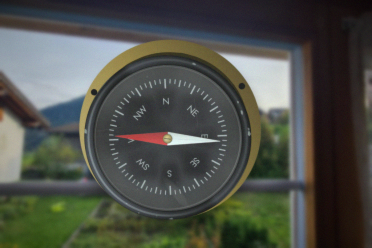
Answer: 275 °
